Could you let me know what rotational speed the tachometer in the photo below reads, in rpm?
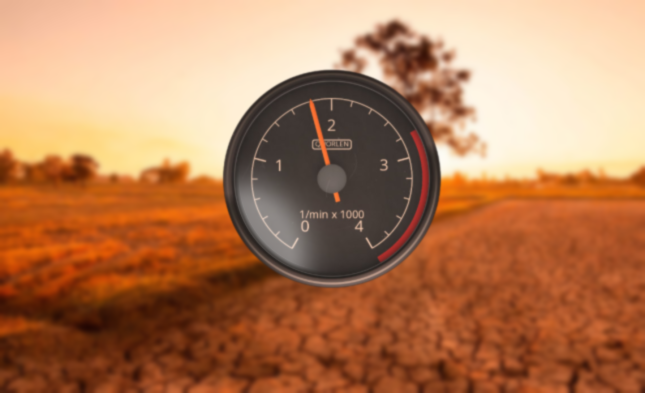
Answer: 1800 rpm
